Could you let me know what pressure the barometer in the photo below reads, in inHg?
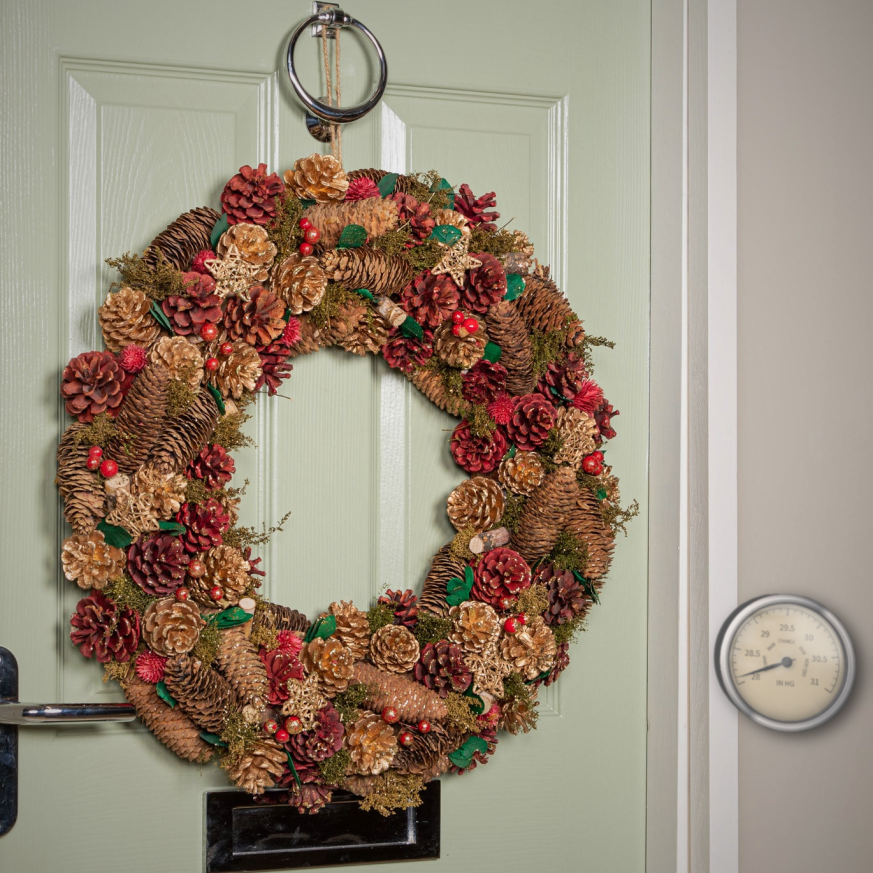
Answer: 28.1 inHg
